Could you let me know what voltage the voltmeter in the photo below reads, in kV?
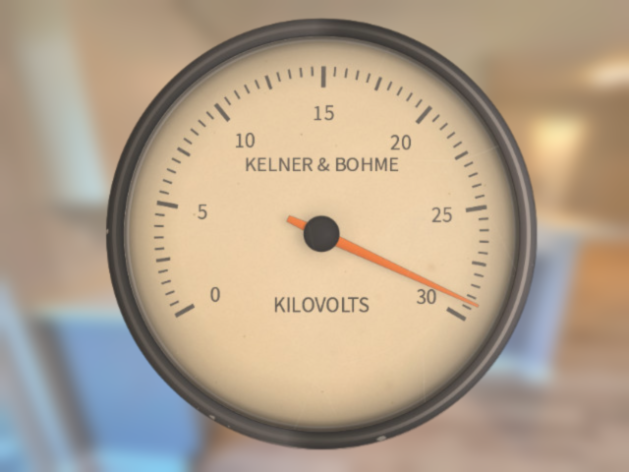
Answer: 29.25 kV
